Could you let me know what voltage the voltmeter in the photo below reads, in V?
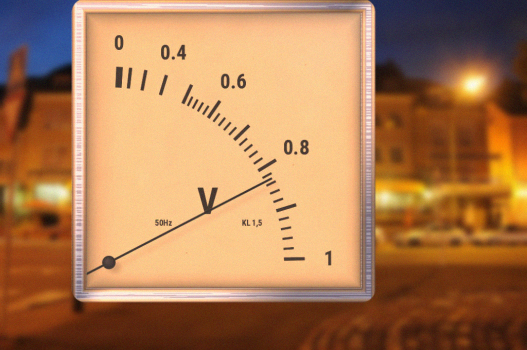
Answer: 0.83 V
